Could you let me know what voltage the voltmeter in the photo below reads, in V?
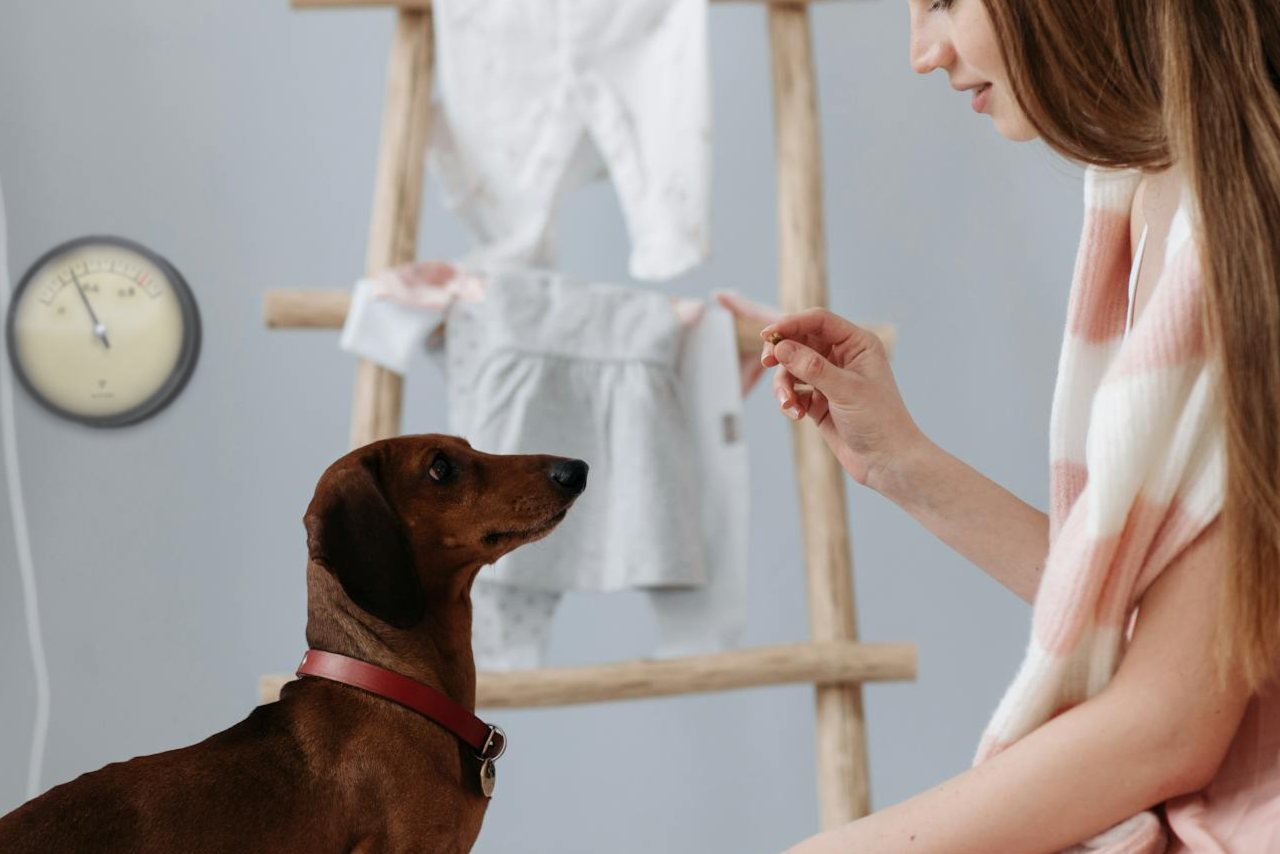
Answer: 0.3 V
